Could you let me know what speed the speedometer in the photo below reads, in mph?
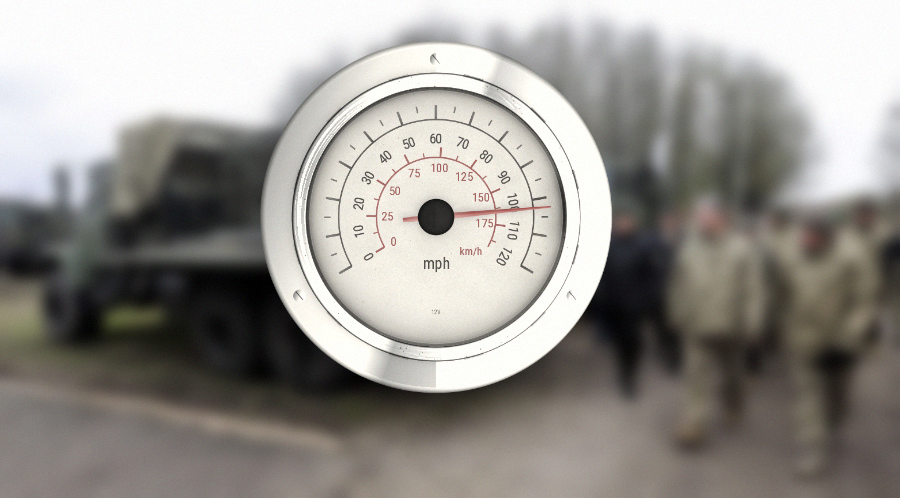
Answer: 102.5 mph
